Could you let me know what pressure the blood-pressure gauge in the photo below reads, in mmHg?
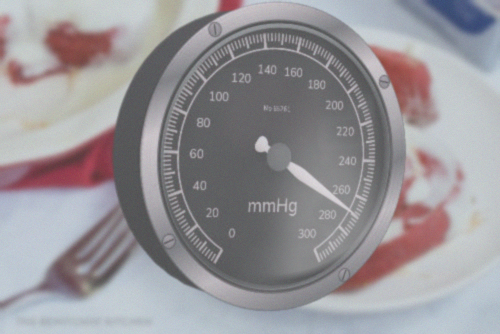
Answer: 270 mmHg
